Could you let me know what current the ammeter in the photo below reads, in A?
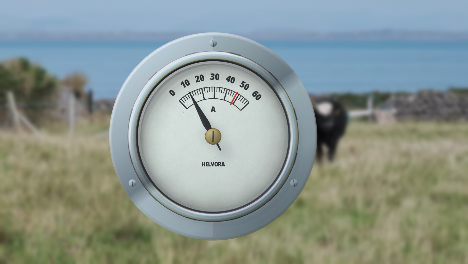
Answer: 10 A
